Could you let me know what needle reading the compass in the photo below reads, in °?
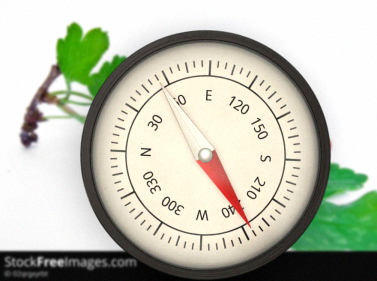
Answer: 235 °
